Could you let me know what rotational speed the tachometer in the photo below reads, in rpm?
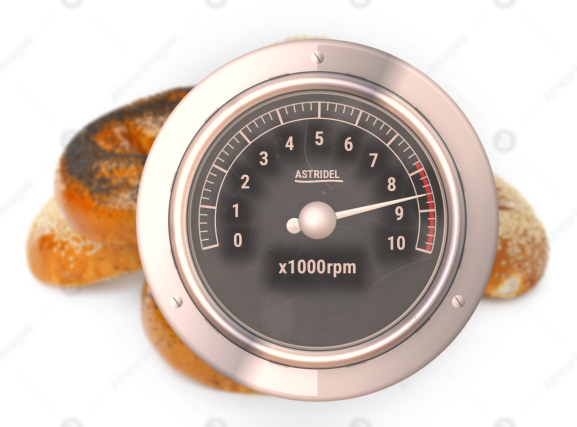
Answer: 8600 rpm
